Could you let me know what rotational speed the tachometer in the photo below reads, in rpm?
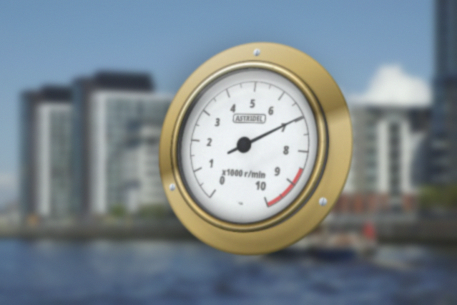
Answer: 7000 rpm
